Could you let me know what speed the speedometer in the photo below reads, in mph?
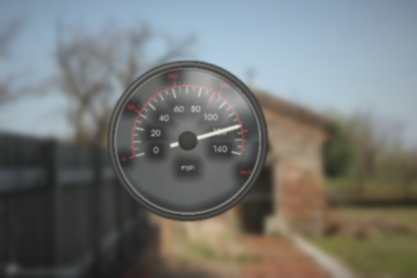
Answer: 120 mph
